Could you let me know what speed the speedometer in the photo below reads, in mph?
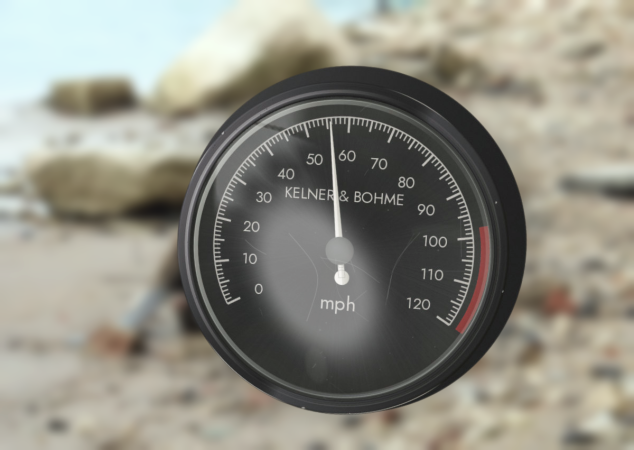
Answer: 56 mph
